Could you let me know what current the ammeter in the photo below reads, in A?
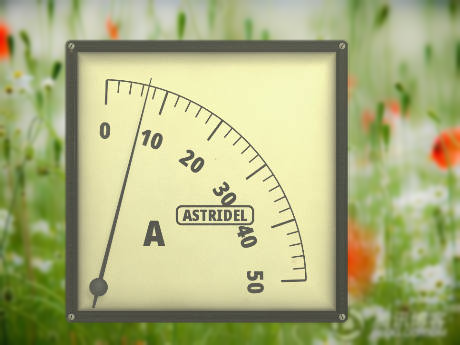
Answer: 7 A
